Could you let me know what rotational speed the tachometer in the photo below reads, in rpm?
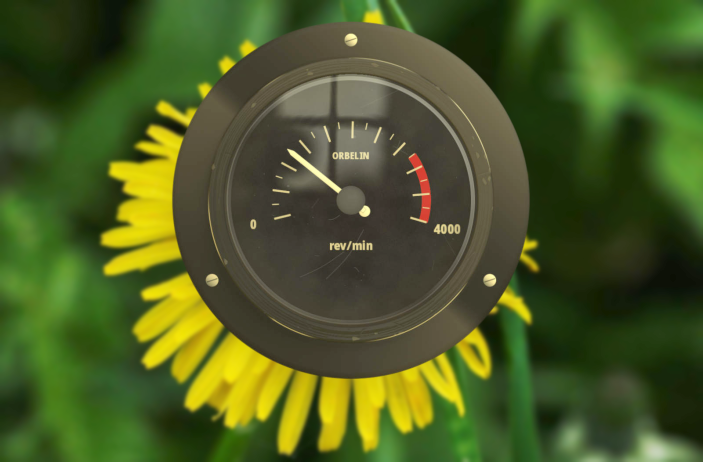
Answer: 1000 rpm
